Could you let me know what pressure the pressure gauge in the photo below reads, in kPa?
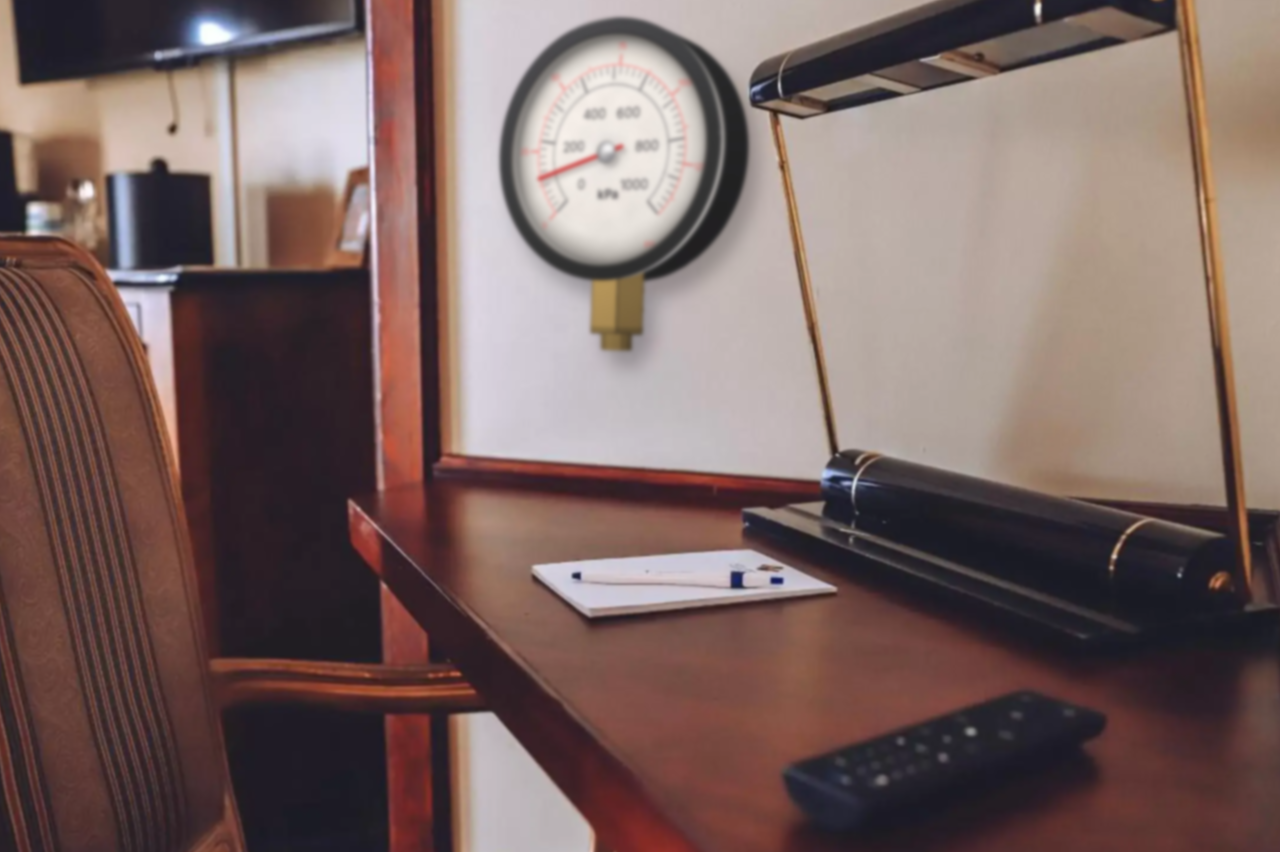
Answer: 100 kPa
